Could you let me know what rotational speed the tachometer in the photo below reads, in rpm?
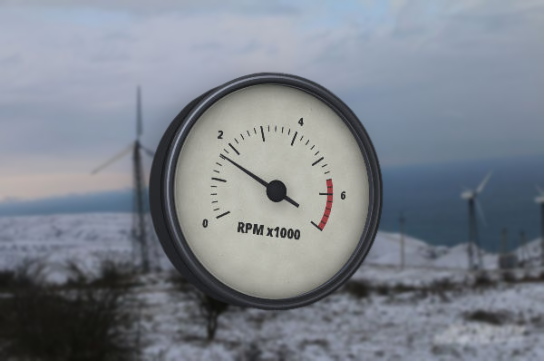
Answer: 1600 rpm
